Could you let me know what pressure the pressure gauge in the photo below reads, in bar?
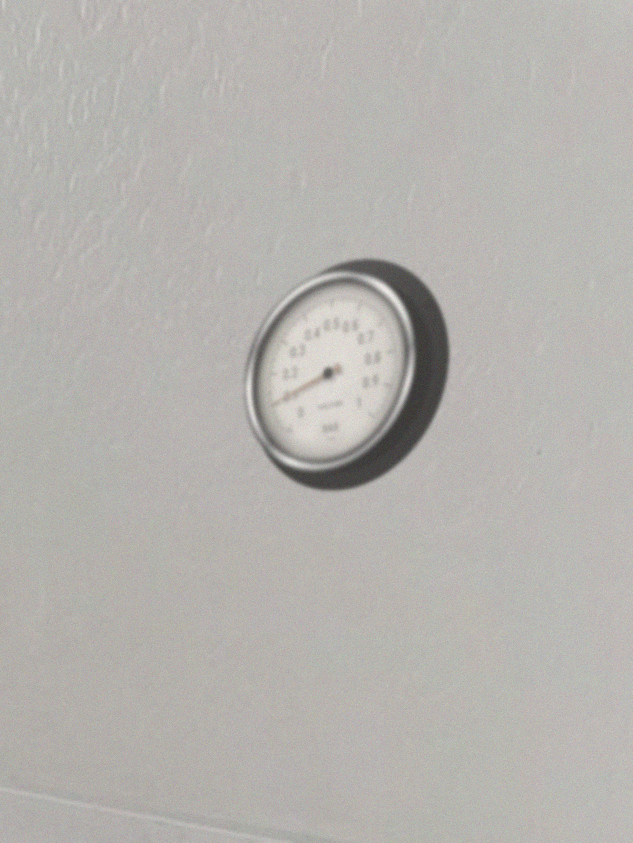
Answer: 0.1 bar
